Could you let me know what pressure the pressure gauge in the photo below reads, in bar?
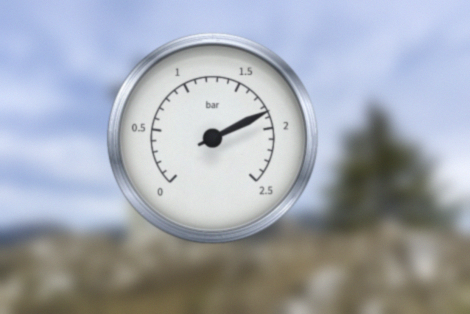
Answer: 1.85 bar
